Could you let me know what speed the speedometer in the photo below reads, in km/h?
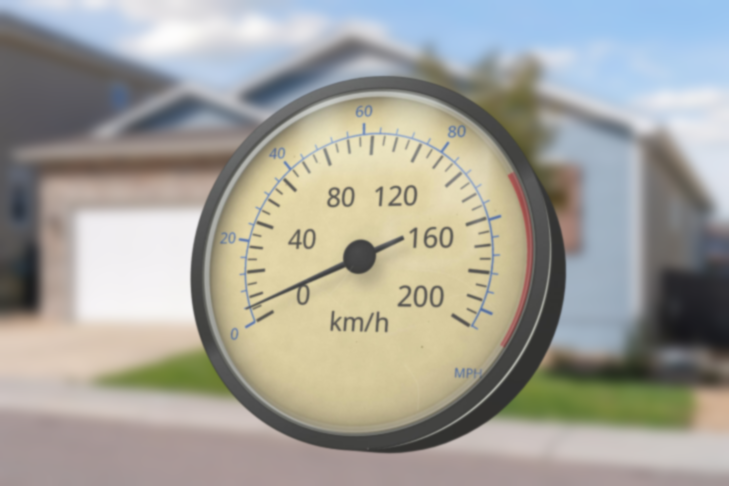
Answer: 5 km/h
